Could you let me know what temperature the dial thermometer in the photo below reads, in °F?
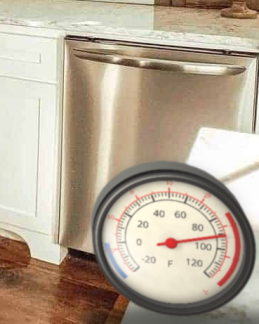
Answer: 90 °F
